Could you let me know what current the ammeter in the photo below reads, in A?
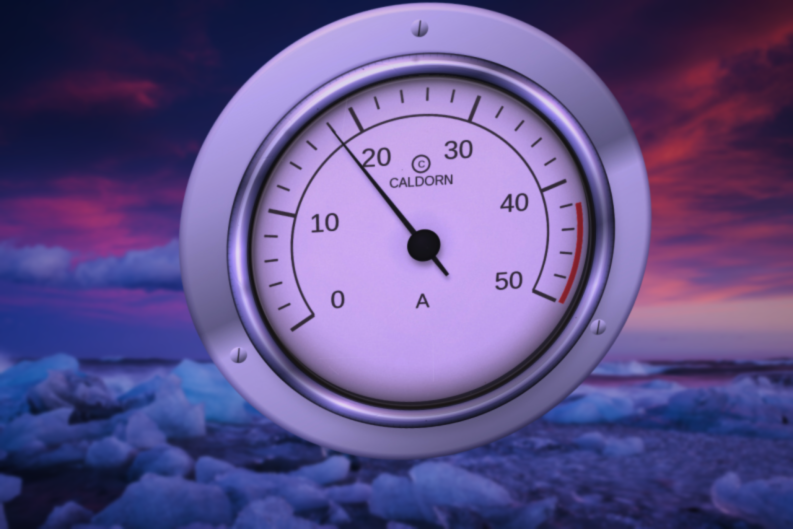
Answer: 18 A
